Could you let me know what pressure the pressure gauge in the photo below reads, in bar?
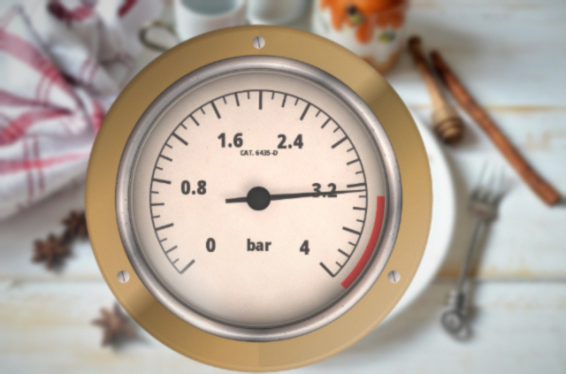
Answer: 3.25 bar
